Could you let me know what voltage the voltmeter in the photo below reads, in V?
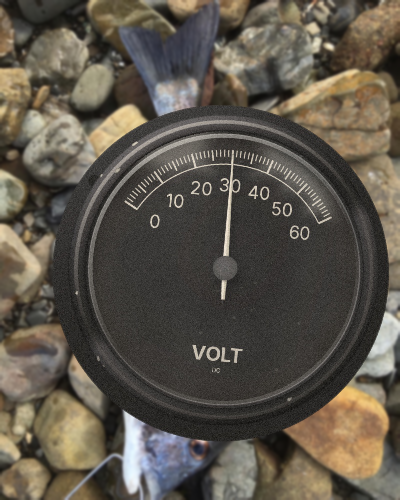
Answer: 30 V
